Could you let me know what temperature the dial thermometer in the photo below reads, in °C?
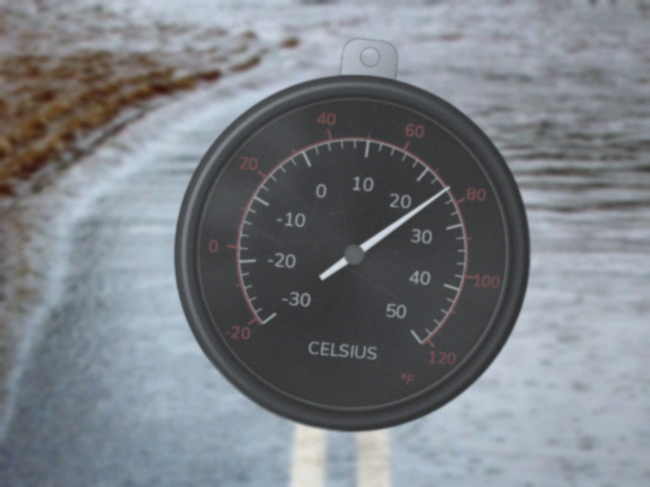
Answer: 24 °C
